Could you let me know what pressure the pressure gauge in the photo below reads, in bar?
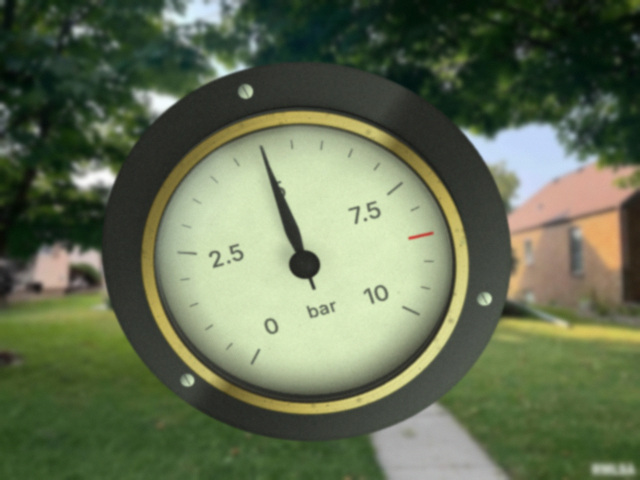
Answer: 5 bar
